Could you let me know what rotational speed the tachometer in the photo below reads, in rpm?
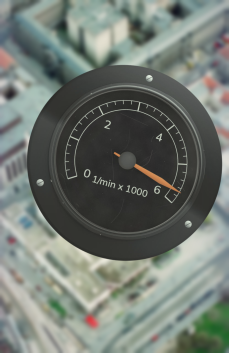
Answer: 5700 rpm
